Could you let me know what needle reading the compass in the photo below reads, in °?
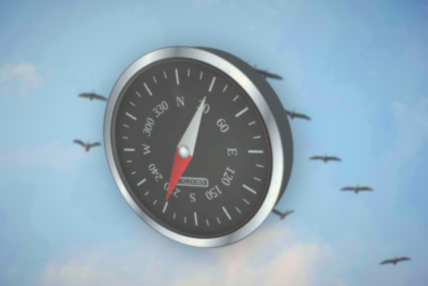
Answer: 210 °
